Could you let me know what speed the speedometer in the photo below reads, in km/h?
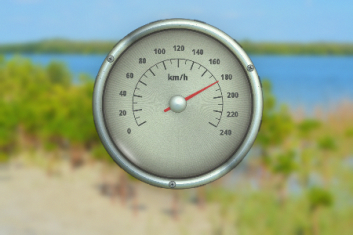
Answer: 180 km/h
